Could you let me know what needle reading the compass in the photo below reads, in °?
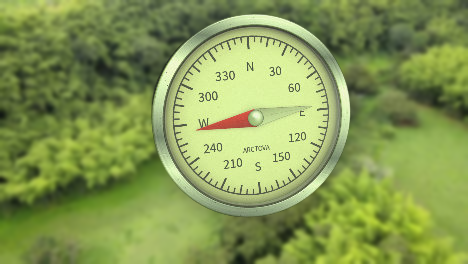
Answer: 265 °
